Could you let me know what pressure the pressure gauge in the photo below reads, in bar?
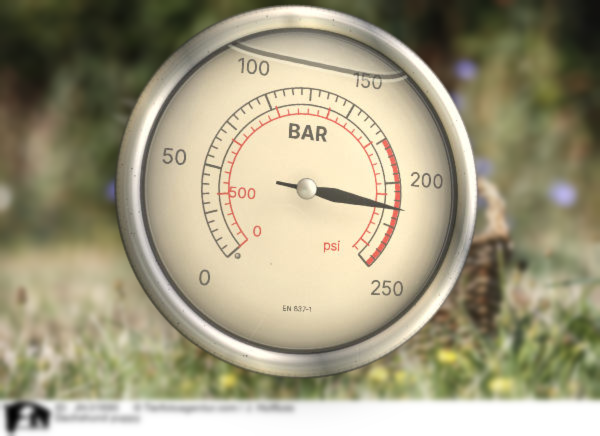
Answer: 215 bar
